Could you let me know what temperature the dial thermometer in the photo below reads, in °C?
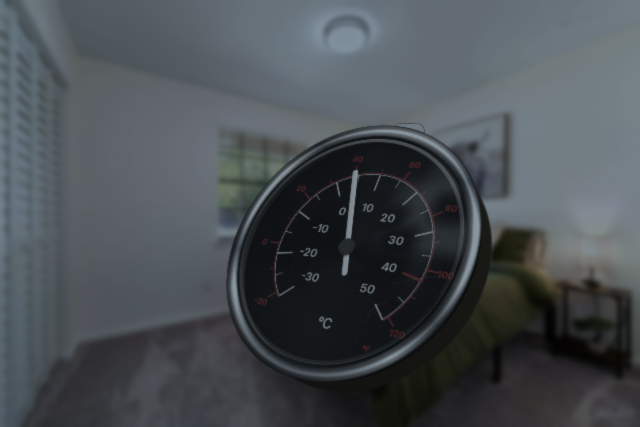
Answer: 5 °C
